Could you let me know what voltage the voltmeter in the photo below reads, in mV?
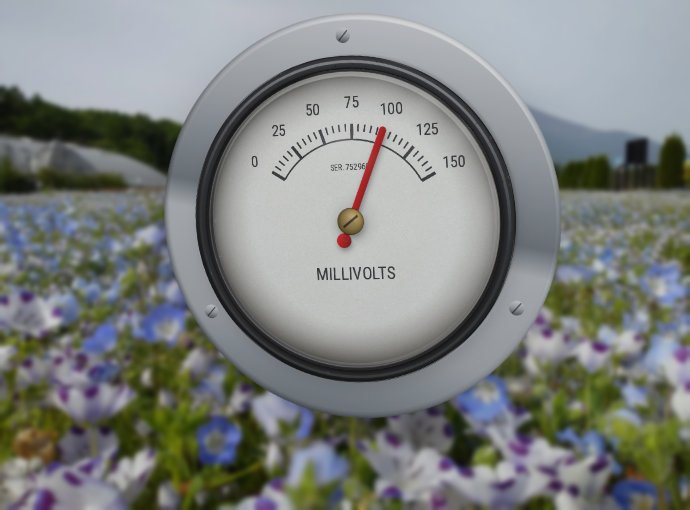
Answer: 100 mV
